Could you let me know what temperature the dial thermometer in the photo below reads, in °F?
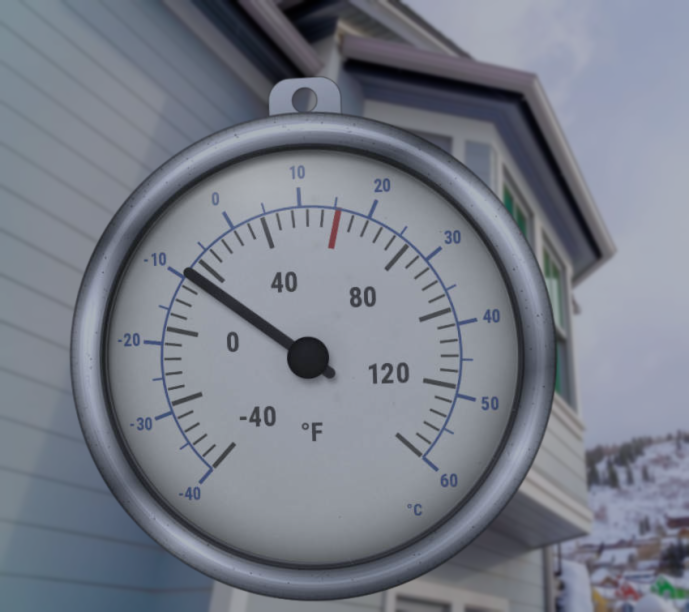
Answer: 16 °F
